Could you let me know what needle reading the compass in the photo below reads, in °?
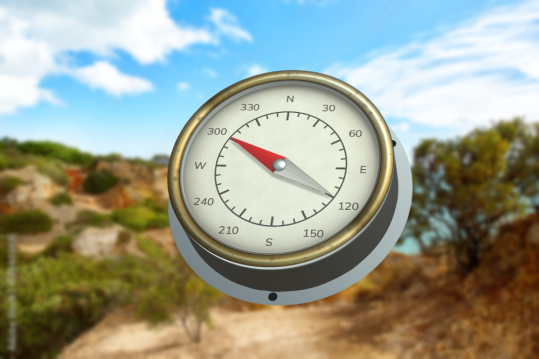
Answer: 300 °
